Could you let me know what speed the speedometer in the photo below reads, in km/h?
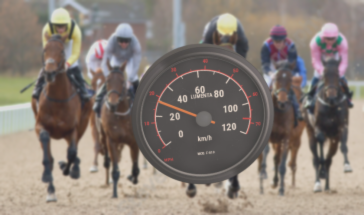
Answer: 30 km/h
